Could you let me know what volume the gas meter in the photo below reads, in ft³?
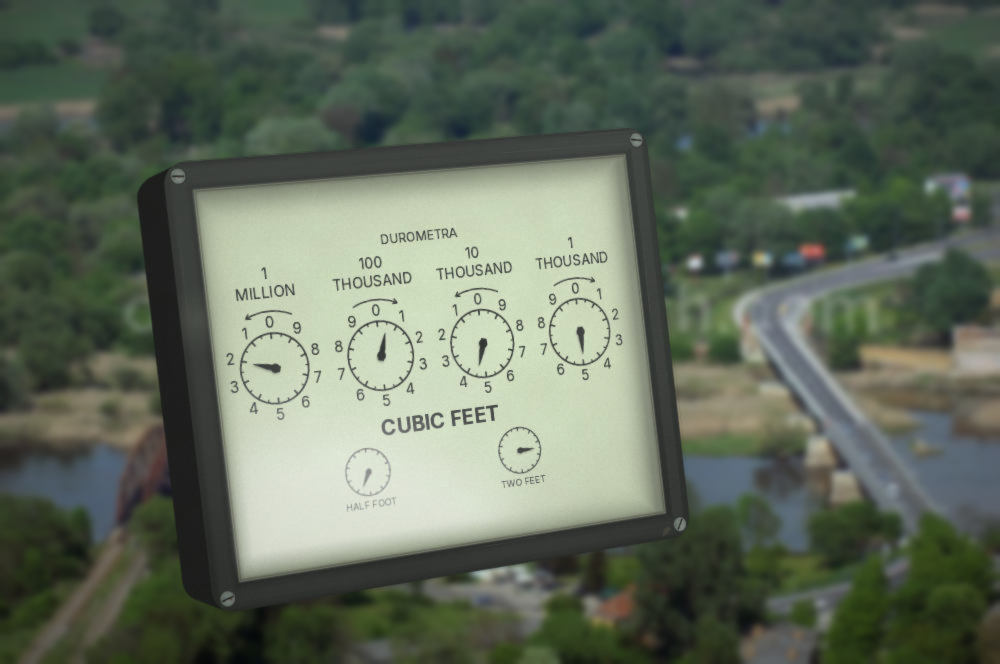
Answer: 204500 ft³
